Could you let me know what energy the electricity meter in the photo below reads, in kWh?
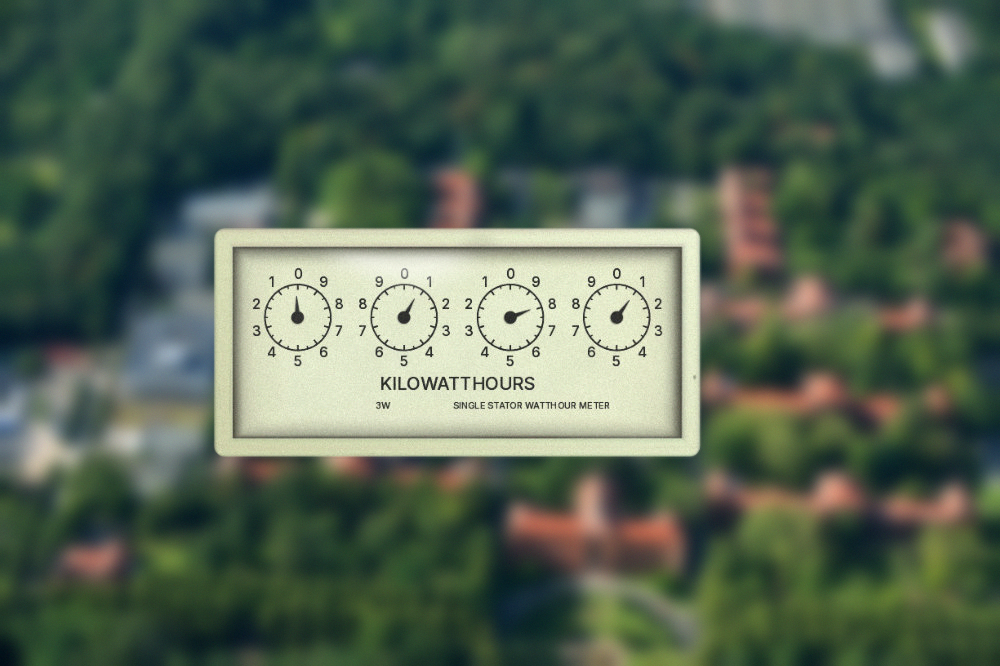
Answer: 81 kWh
